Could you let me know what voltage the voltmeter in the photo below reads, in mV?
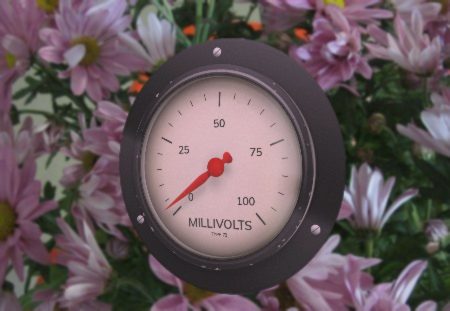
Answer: 2.5 mV
